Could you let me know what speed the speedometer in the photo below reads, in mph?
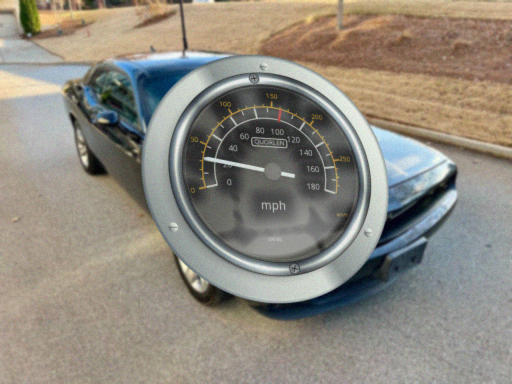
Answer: 20 mph
